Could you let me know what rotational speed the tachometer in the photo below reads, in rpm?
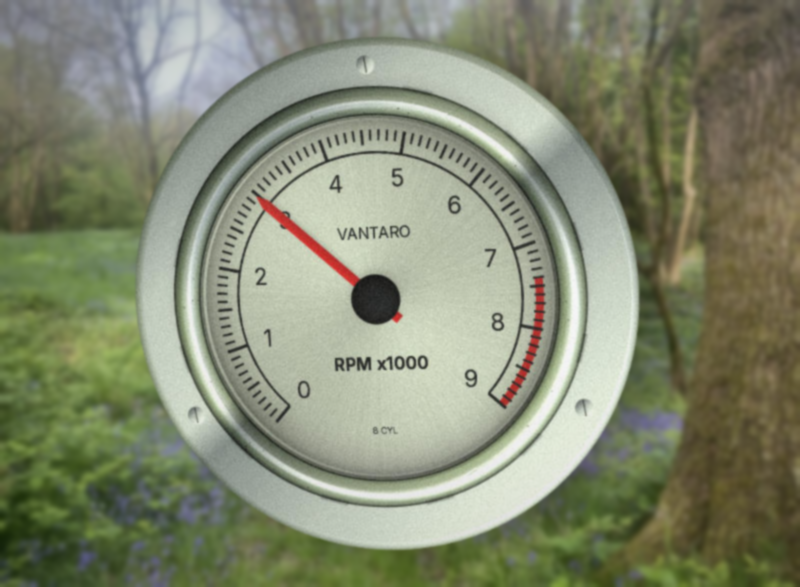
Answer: 3000 rpm
